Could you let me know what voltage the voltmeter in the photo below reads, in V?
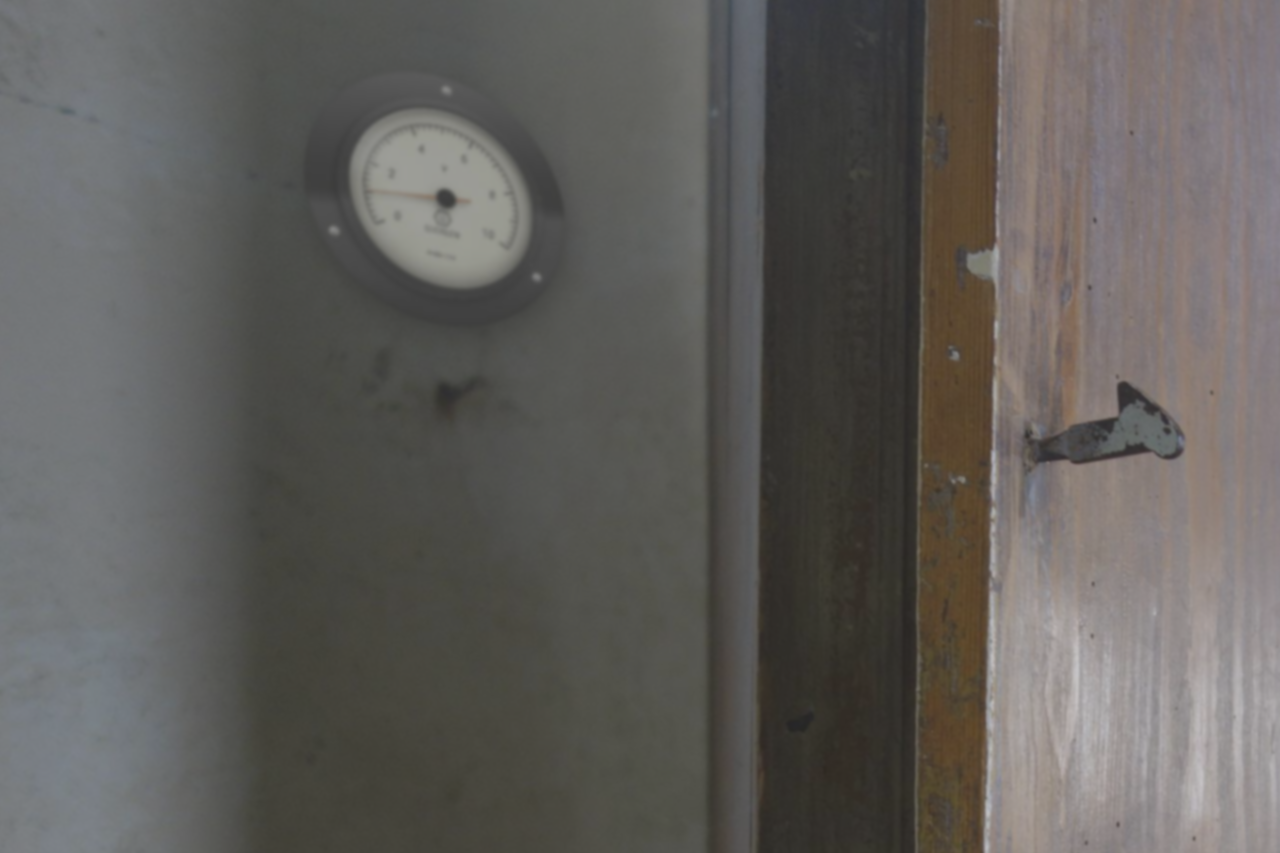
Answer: 1 V
